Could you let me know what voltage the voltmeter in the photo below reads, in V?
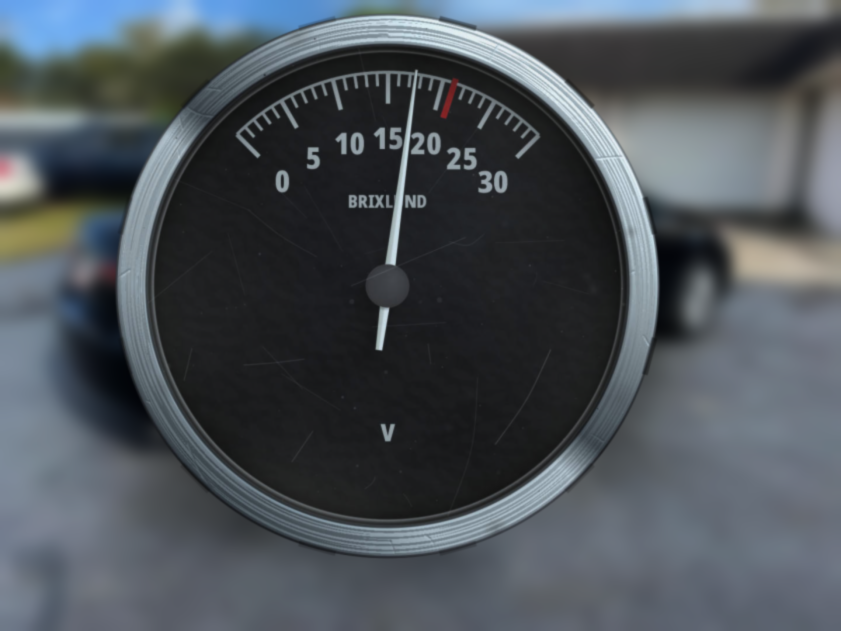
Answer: 17.5 V
